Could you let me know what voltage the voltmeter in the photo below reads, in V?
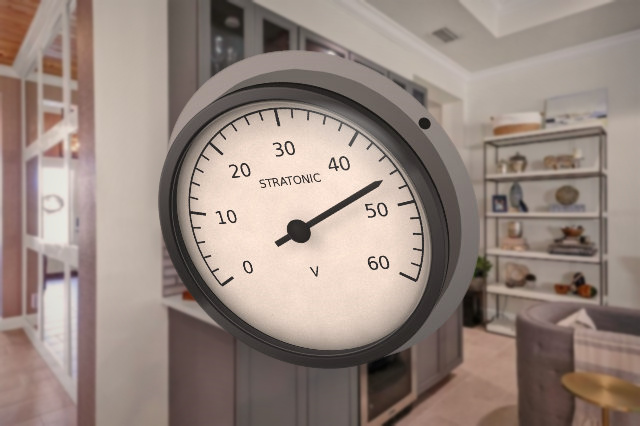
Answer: 46 V
